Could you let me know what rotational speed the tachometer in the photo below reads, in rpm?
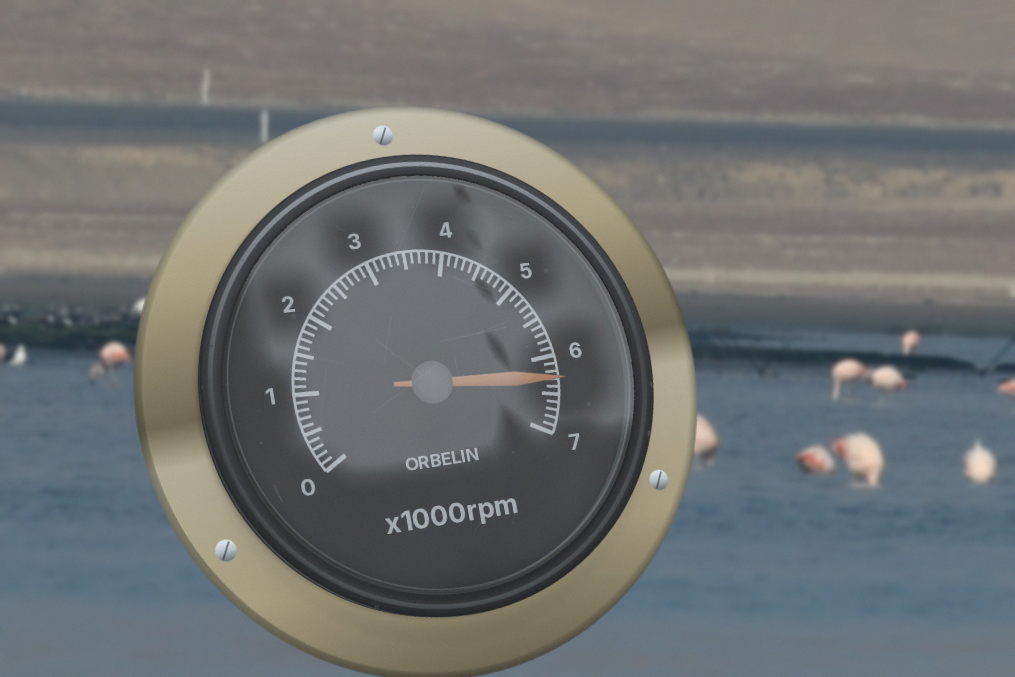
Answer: 6300 rpm
